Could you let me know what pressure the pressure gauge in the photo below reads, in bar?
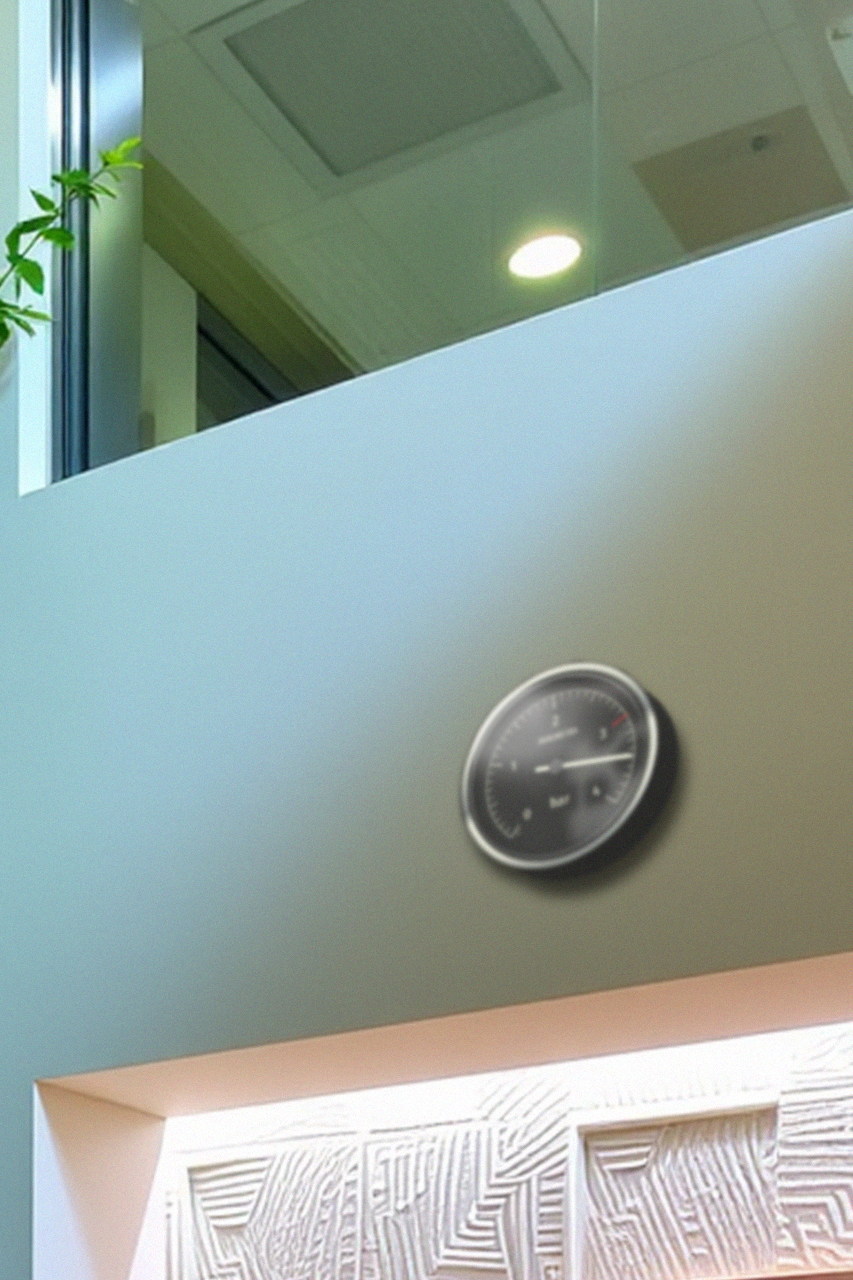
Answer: 3.5 bar
